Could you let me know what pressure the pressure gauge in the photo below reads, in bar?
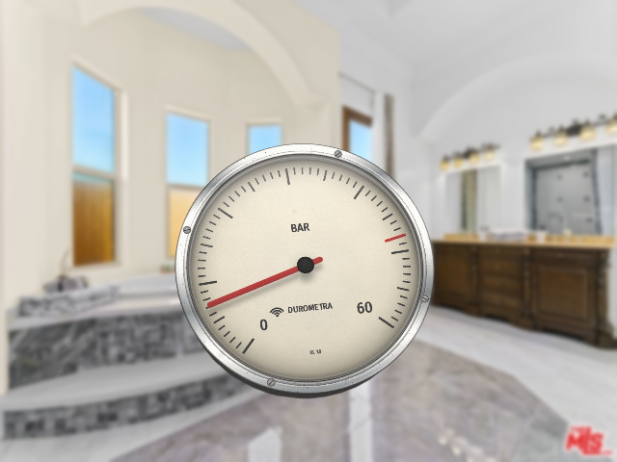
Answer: 7 bar
